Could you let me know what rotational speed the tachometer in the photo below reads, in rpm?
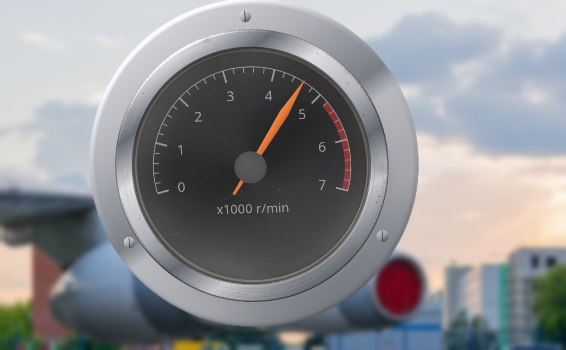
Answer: 4600 rpm
